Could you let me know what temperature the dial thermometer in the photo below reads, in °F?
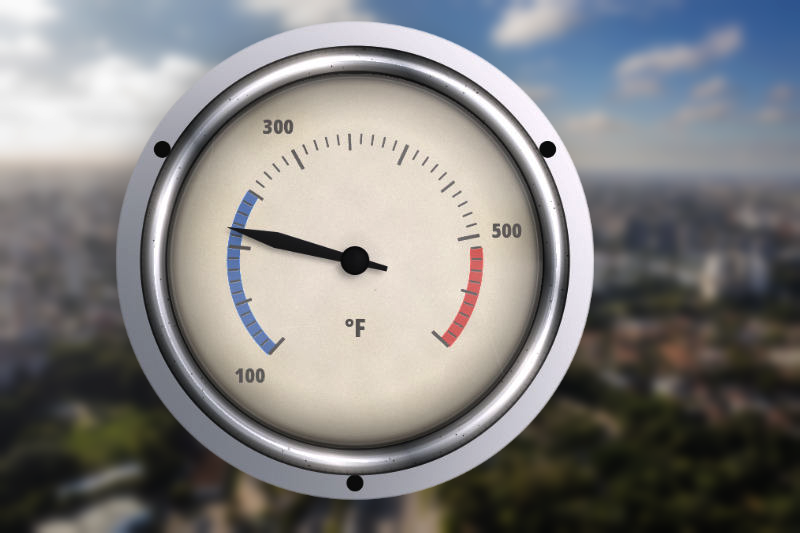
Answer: 215 °F
